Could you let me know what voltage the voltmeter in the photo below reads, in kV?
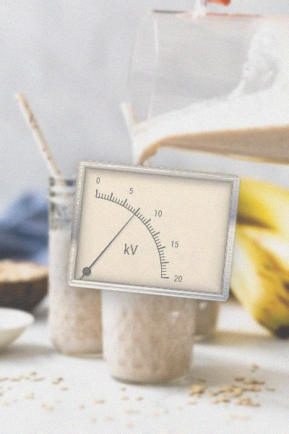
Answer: 7.5 kV
